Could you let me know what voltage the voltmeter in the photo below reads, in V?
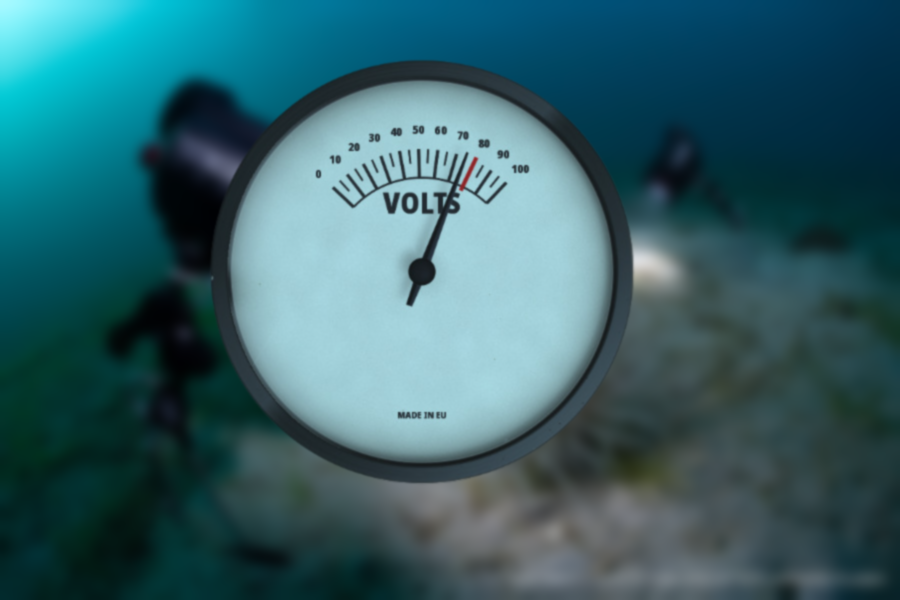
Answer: 75 V
